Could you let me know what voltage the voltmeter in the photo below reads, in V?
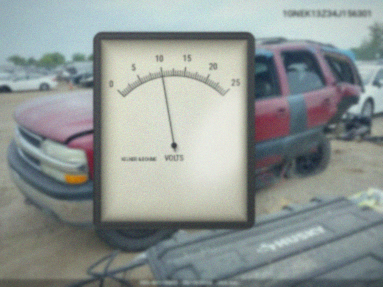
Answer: 10 V
